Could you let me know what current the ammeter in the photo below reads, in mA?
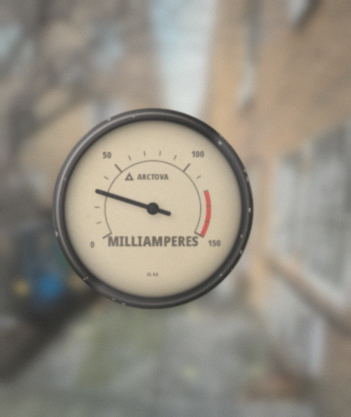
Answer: 30 mA
